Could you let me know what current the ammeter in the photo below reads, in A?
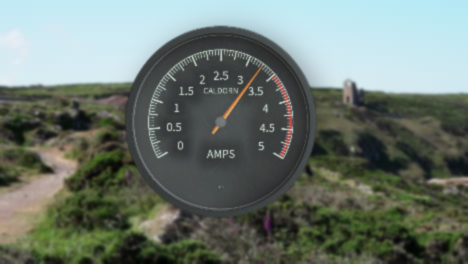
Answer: 3.25 A
